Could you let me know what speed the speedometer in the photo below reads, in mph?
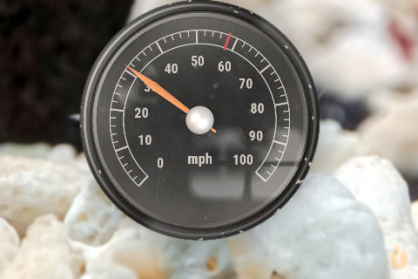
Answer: 31 mph
